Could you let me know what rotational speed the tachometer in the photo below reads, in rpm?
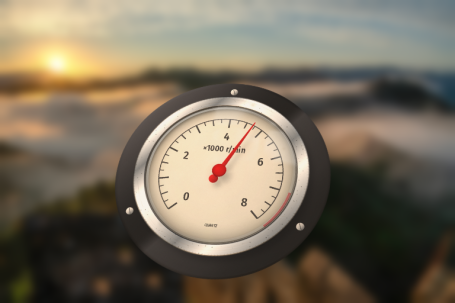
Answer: 4750 rpm
